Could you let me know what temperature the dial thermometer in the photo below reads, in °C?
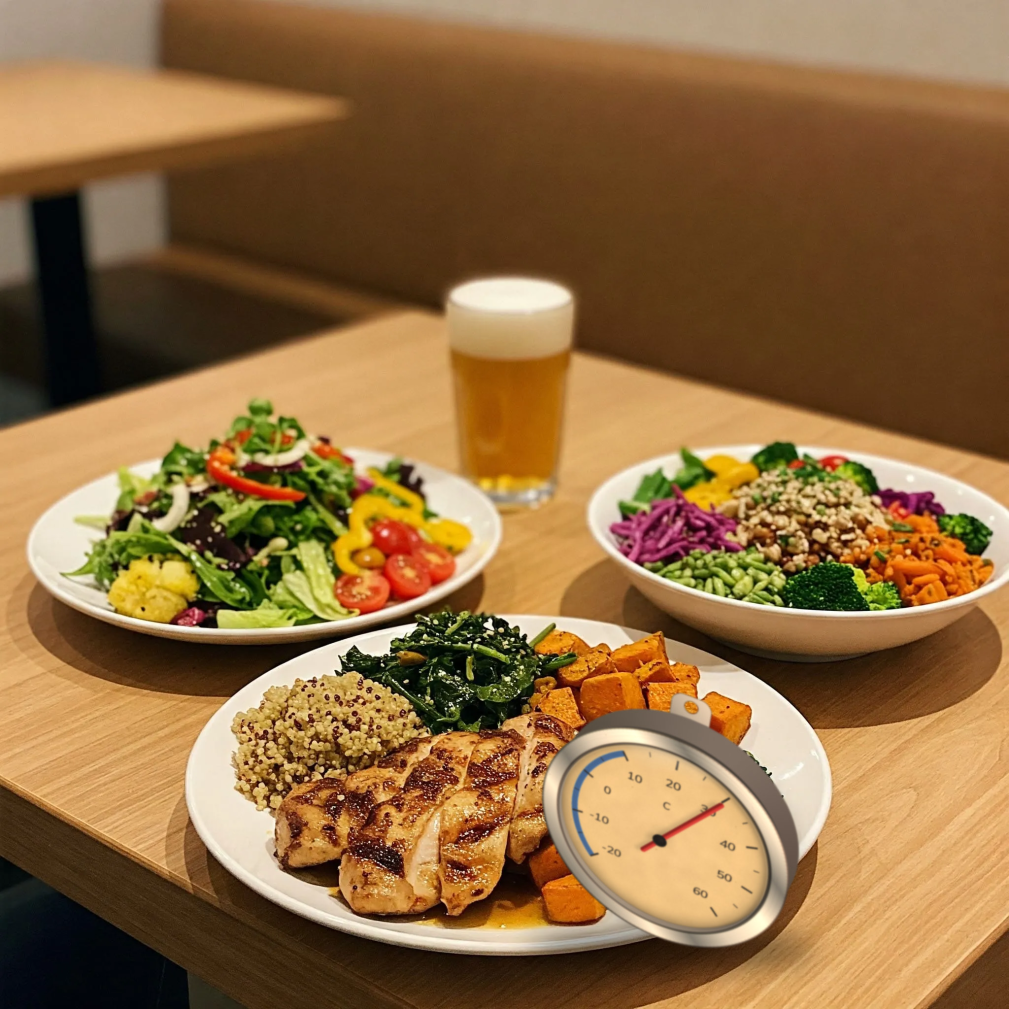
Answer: 30 °C
